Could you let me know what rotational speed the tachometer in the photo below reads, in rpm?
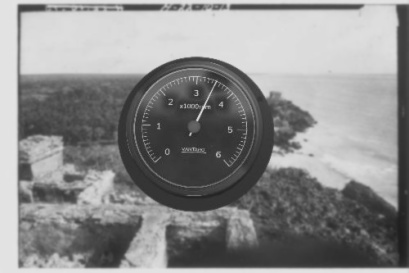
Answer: 3500 rpm
